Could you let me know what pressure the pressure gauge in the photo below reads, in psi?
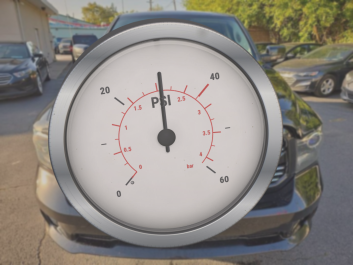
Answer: 30 psi
